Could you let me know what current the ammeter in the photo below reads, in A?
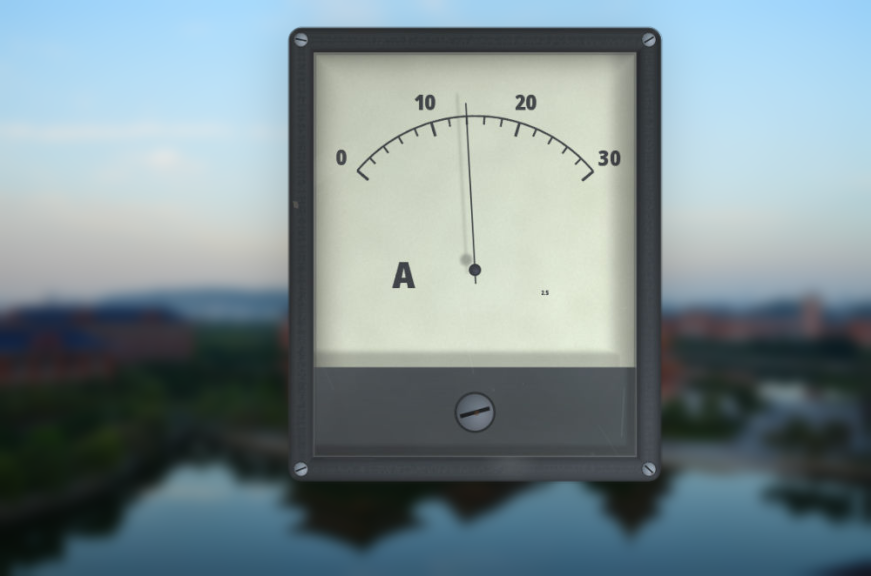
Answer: 14 A
